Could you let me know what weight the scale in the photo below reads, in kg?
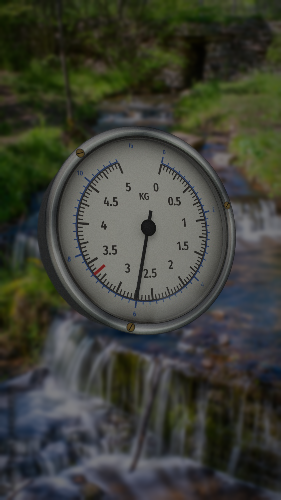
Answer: 2.75 kg
